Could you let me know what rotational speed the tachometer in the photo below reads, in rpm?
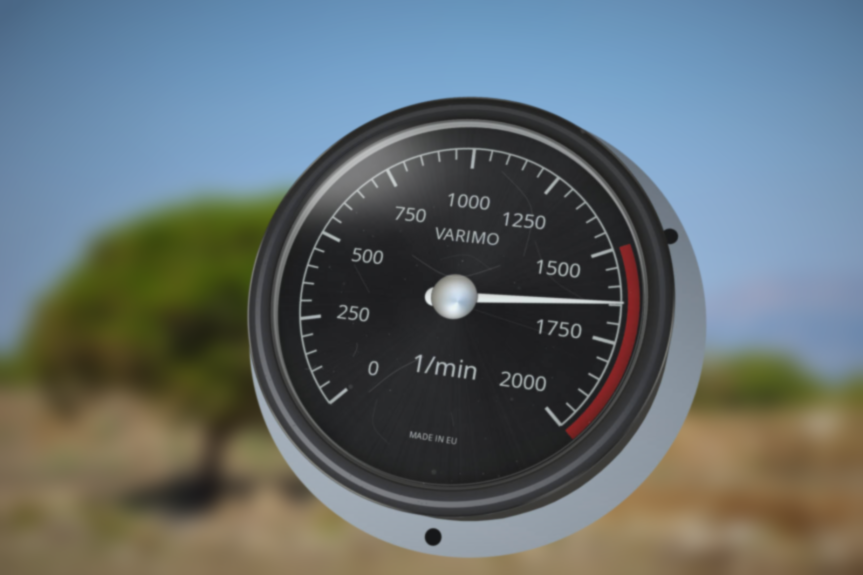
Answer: 1650 rpm
